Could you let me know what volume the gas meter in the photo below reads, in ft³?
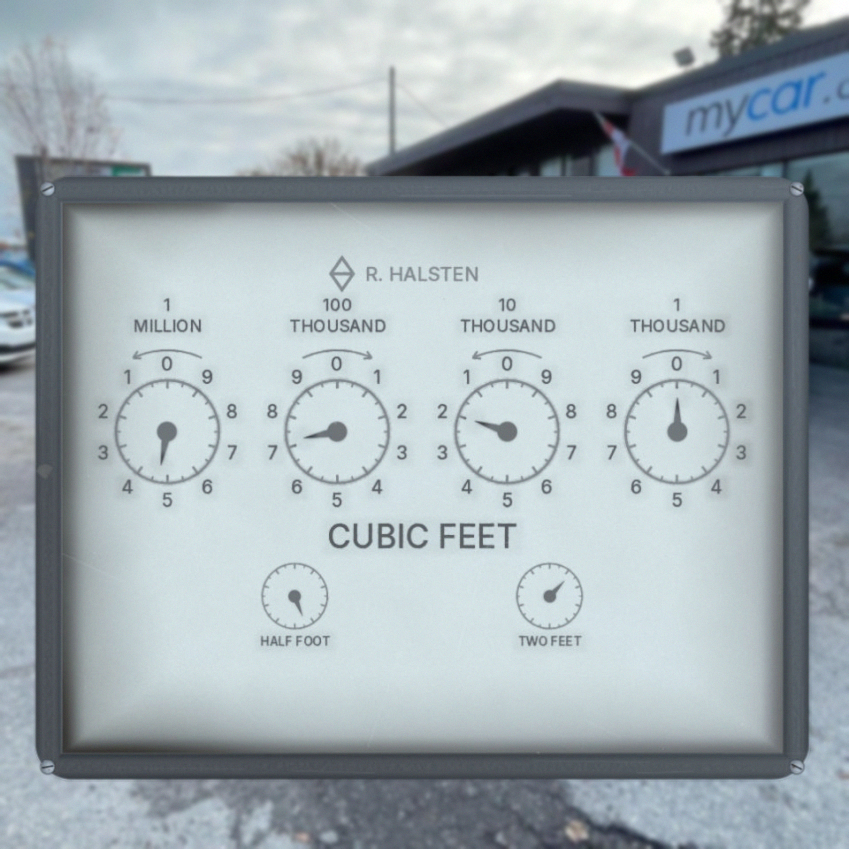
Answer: 472000 ft³
